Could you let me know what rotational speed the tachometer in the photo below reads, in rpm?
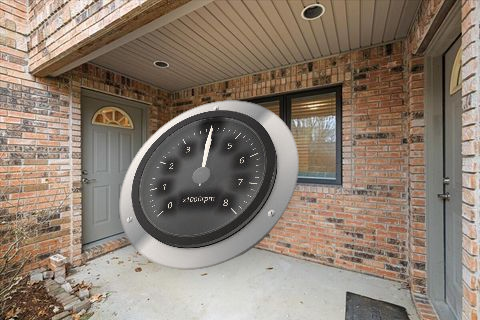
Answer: 4000 rpm
